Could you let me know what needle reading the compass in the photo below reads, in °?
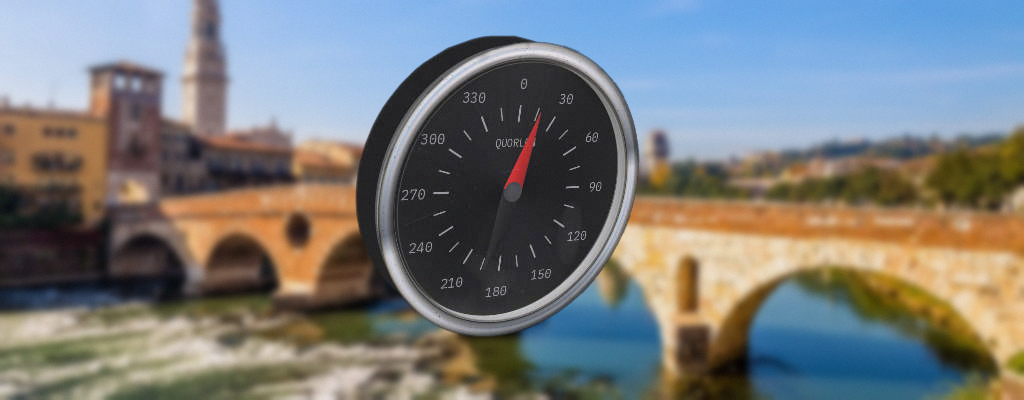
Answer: 15 °
